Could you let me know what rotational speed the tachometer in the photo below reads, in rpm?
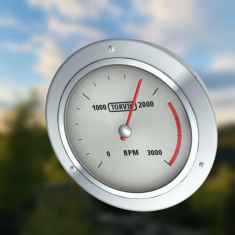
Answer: 1800 rpm
